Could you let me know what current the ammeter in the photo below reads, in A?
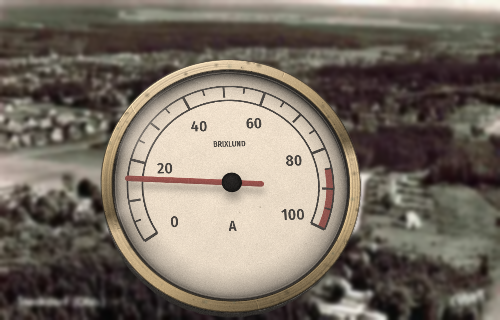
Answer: 15 A
